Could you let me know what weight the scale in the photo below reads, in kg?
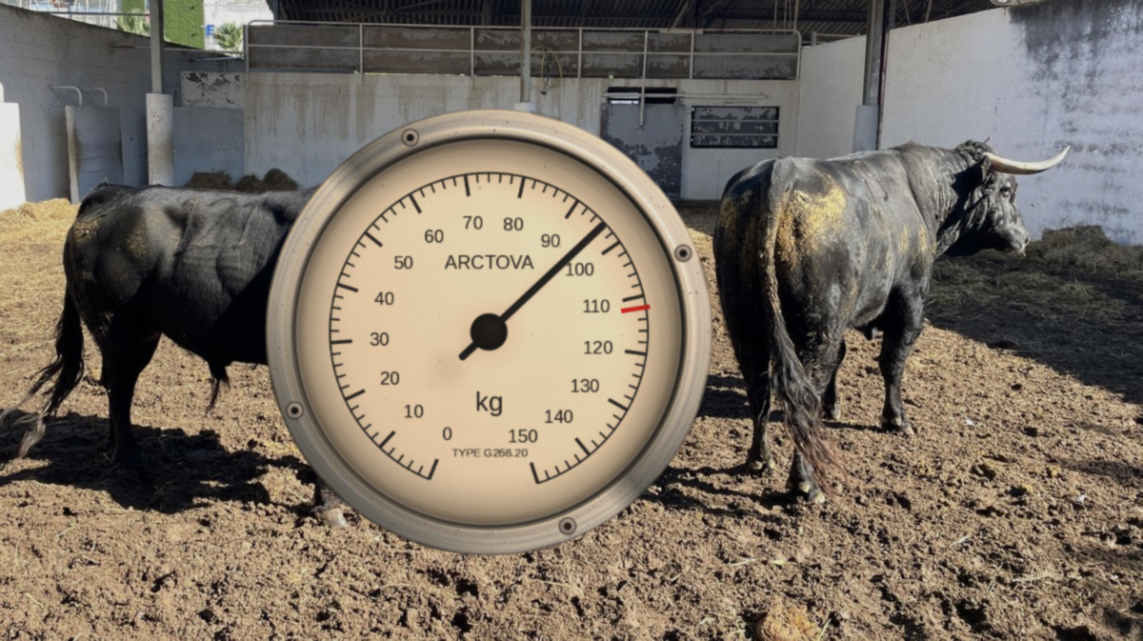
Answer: 96 kg
